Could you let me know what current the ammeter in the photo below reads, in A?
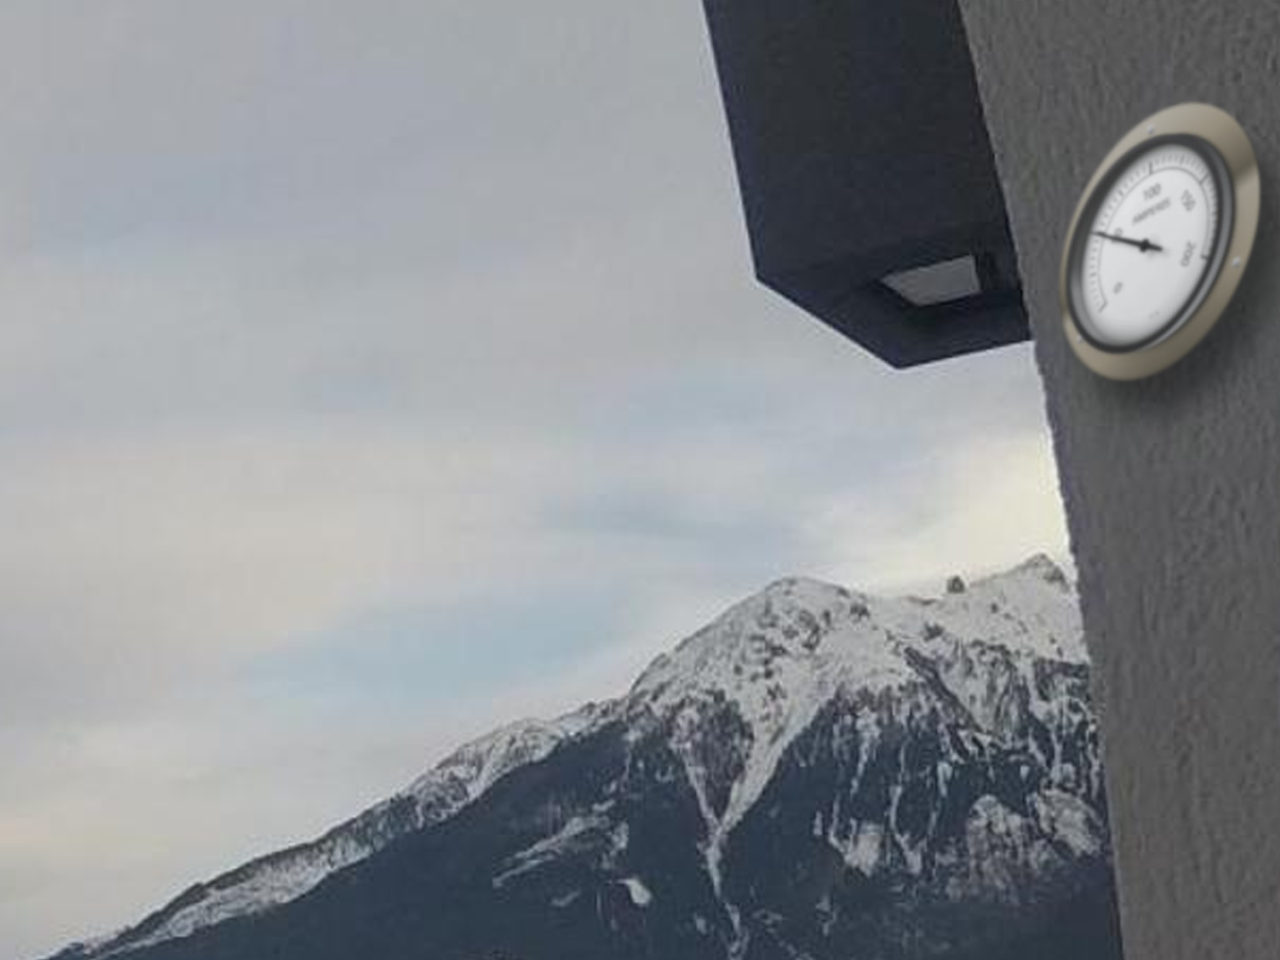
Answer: 50 A
